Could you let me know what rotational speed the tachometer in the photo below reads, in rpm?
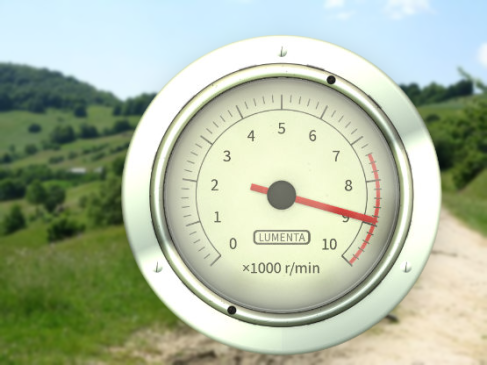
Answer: 8900 rpm
